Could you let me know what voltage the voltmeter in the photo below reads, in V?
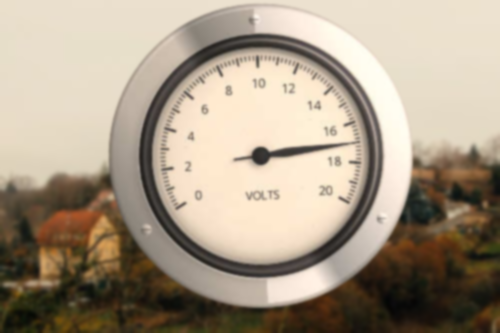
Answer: 17 V
